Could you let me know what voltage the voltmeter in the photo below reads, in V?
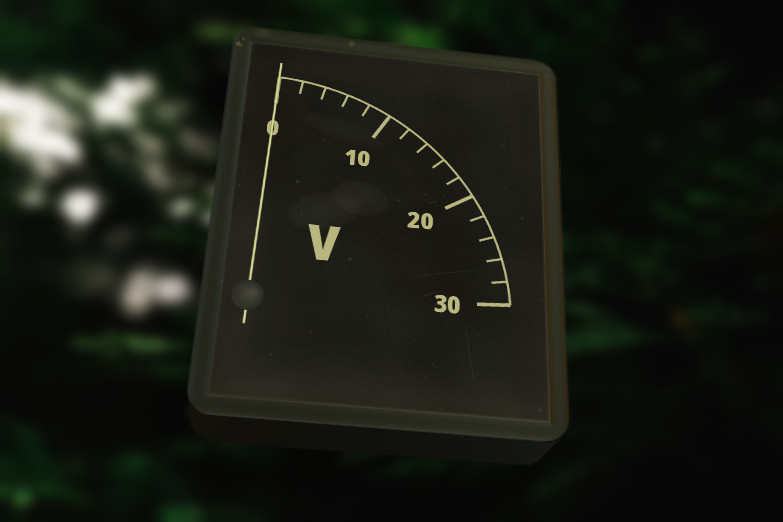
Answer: 0 V
